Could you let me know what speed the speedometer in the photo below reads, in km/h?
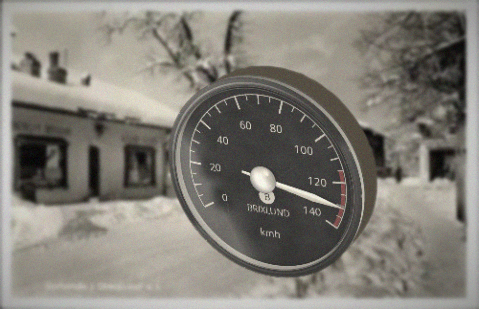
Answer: 130 km/h
